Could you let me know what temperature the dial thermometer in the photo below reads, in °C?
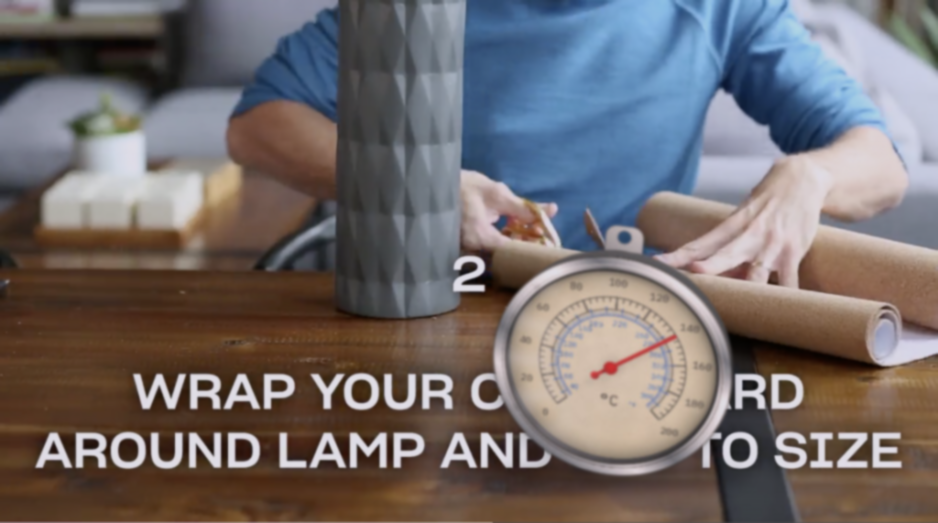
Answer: 140 °C
